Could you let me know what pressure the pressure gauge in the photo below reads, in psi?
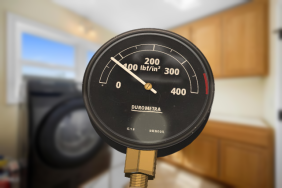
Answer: 75 psi
